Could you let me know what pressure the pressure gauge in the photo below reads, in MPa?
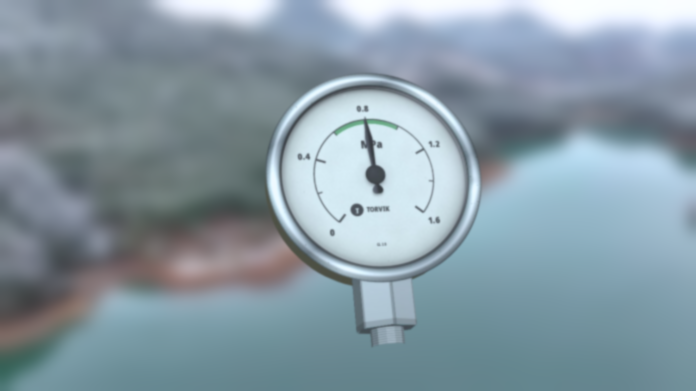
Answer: 0.8 MPa
